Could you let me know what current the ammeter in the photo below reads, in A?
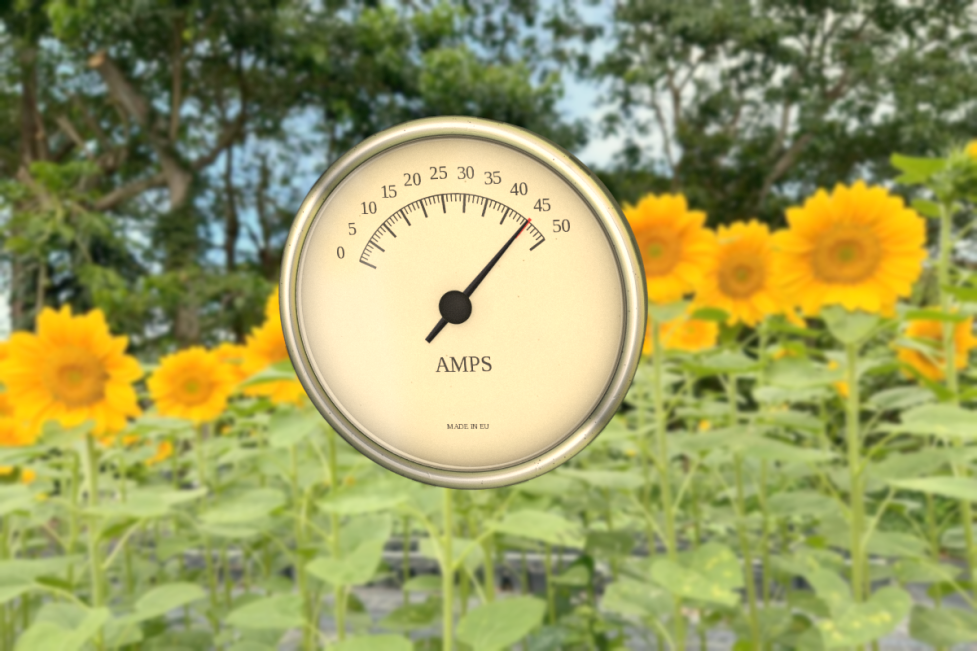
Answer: 45 A
